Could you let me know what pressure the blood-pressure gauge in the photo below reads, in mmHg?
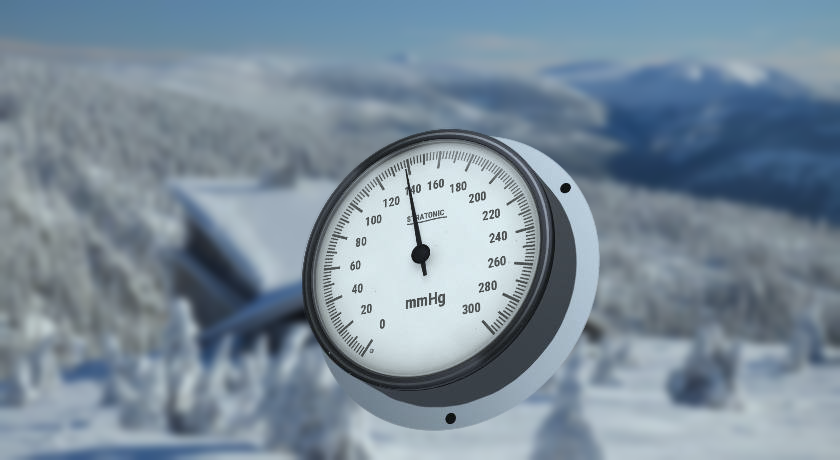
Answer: 140 mmHg
